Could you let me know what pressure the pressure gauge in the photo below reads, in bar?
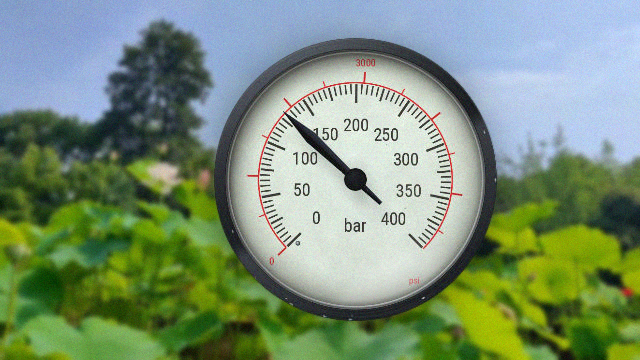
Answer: 130 bar
